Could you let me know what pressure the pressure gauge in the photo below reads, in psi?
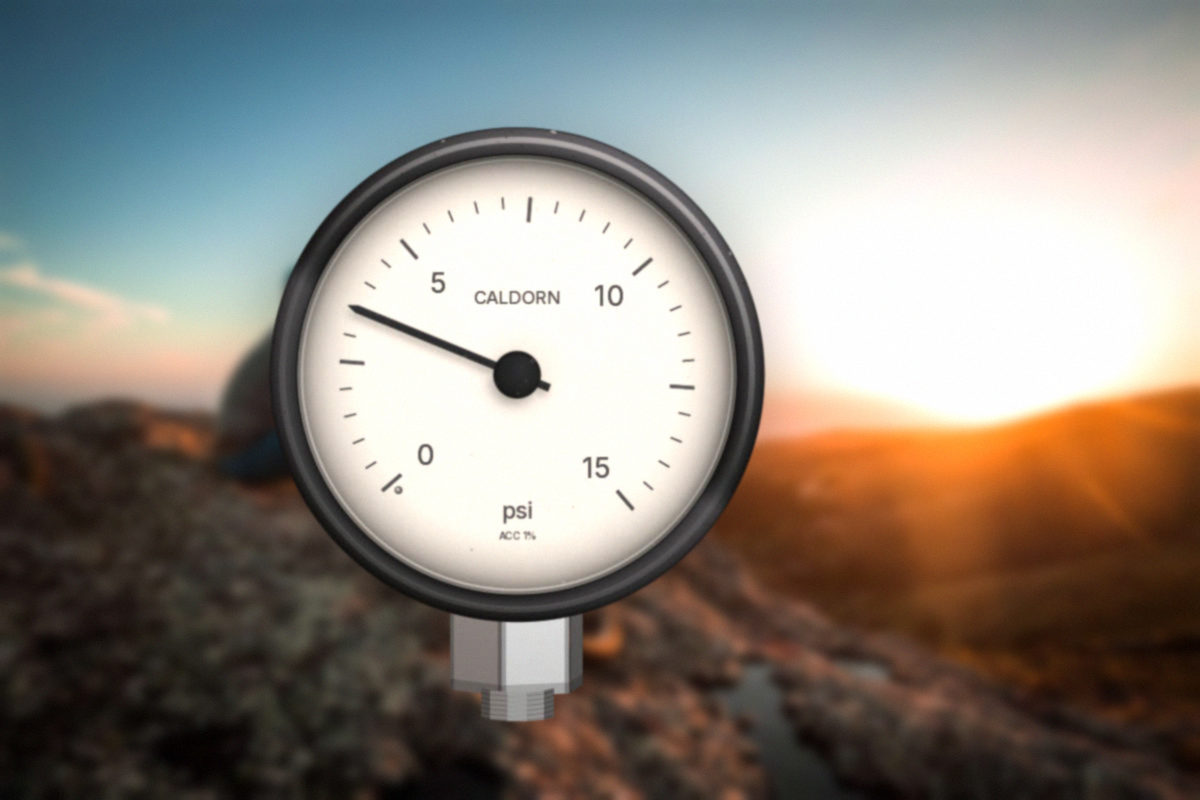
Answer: 3.5 psi
